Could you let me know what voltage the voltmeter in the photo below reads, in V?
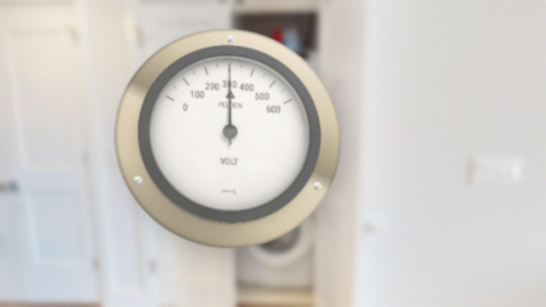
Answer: 300 V
